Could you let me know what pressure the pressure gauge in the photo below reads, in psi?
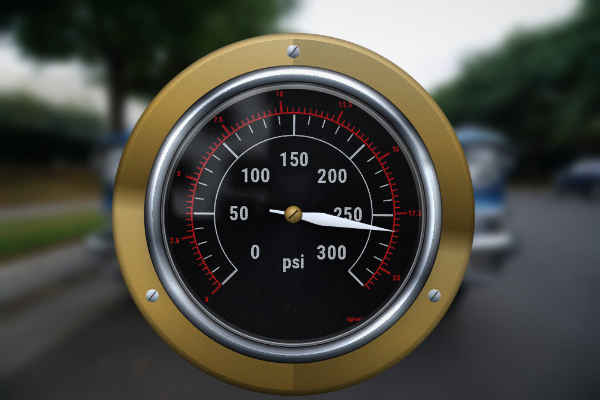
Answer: 260 psi
